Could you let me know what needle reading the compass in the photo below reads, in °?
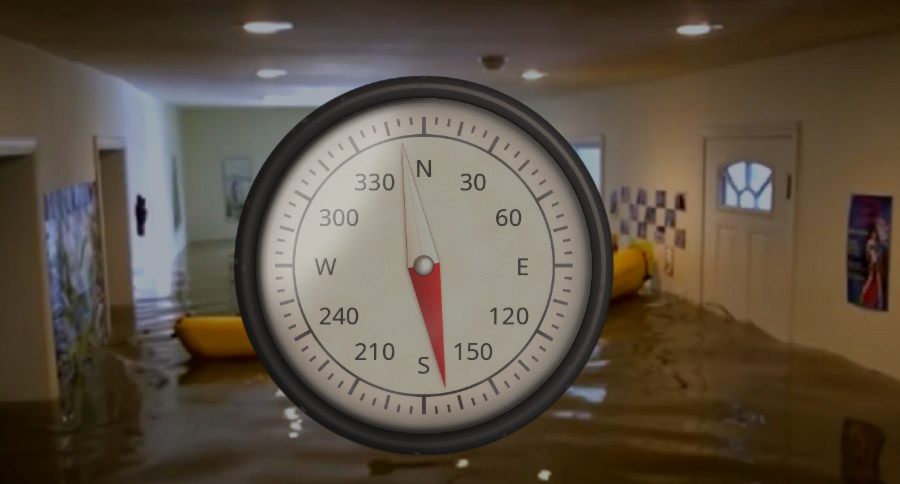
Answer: 170 °
